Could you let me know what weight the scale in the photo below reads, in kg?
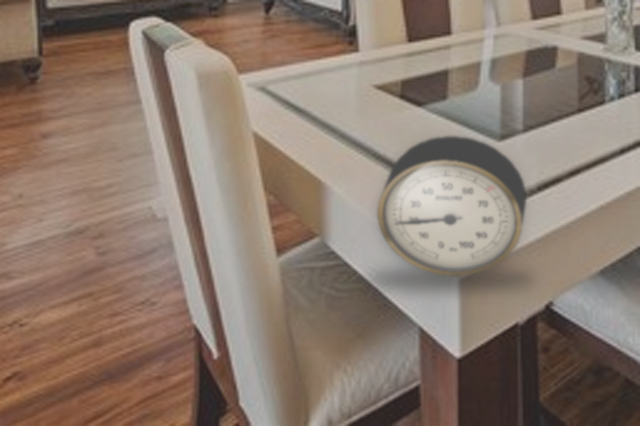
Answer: 20 kg
